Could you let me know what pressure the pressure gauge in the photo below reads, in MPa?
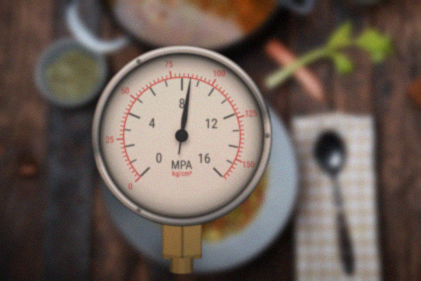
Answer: 8.5 MPa
